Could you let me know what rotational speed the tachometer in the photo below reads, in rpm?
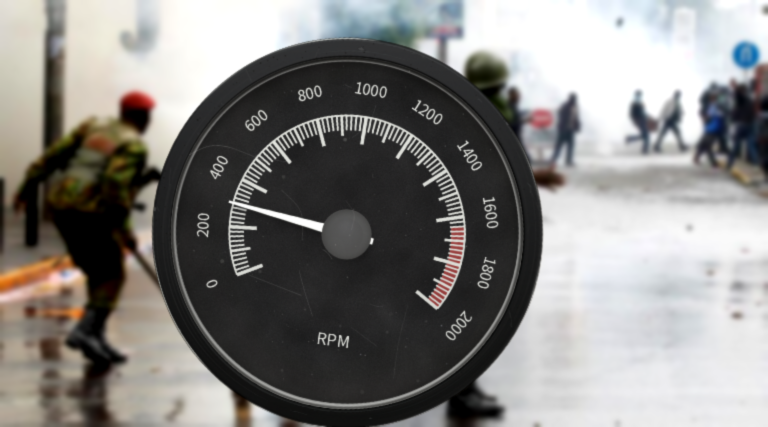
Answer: 300 rpm
